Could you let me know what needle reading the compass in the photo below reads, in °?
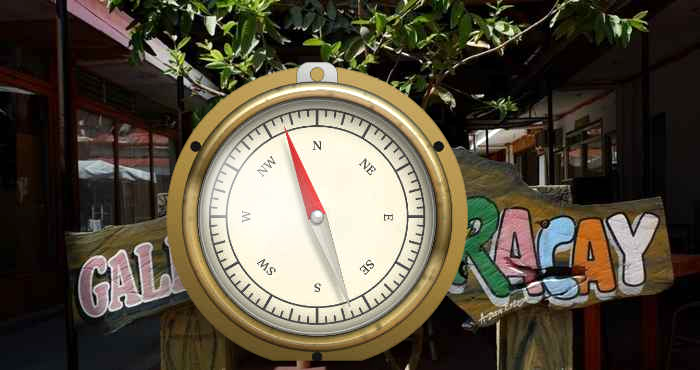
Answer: 340 °
